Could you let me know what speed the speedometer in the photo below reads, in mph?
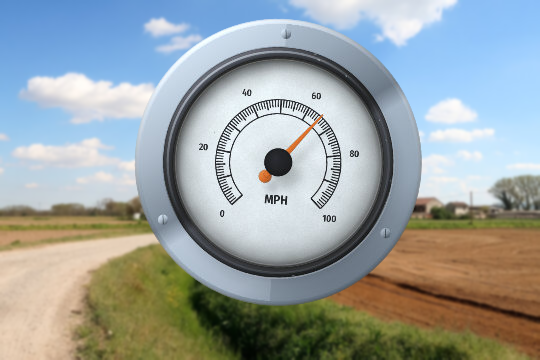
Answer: 65 mph
